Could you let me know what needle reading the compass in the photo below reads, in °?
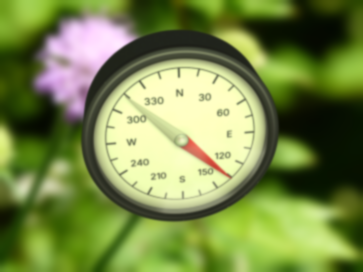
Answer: 135 °
